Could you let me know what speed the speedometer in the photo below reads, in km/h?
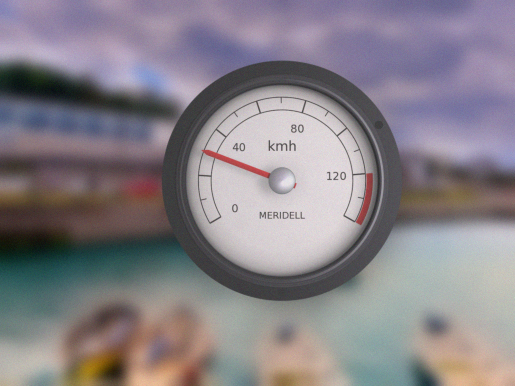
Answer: 30 km/h
